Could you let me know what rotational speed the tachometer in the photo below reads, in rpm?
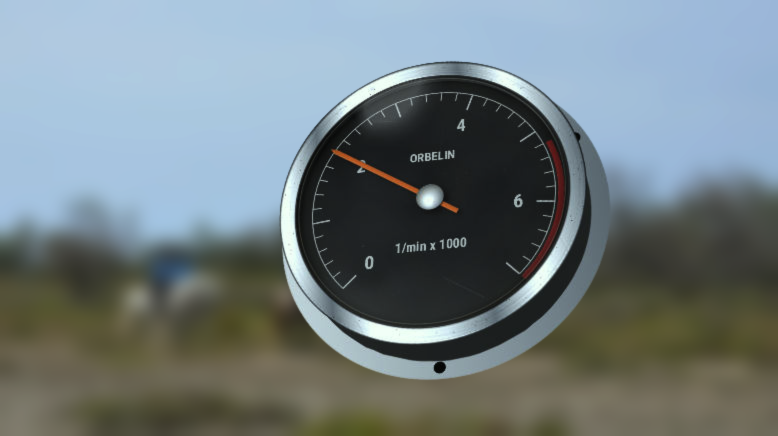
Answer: 2000 rpm
